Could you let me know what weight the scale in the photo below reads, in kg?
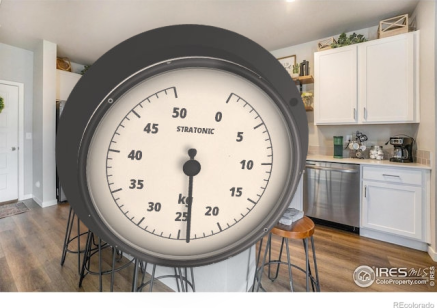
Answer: 24 kg
